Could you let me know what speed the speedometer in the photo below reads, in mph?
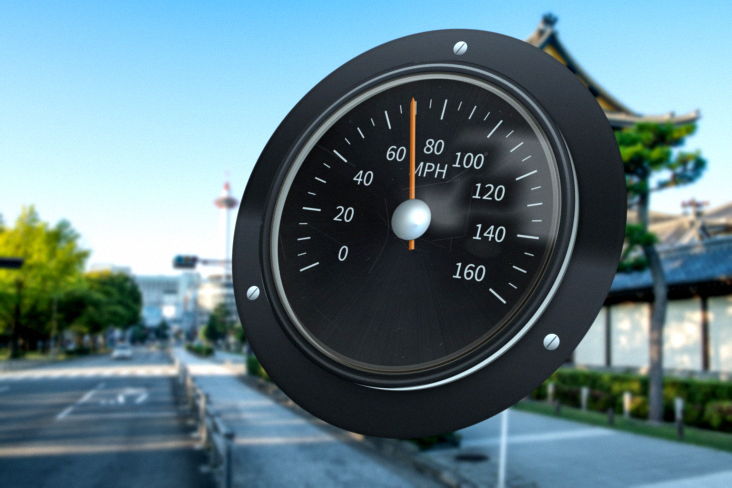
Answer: 70 mph
